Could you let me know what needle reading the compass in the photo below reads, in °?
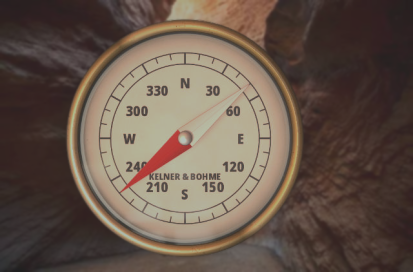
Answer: 230 °
